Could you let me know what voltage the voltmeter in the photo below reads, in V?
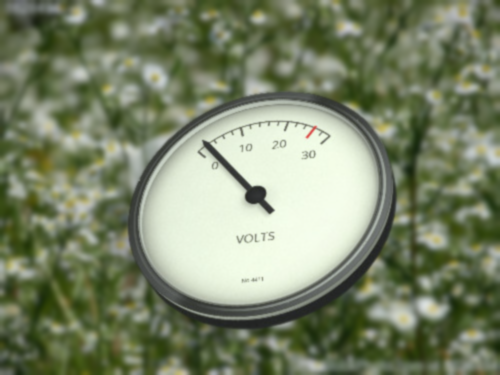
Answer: 2 V
